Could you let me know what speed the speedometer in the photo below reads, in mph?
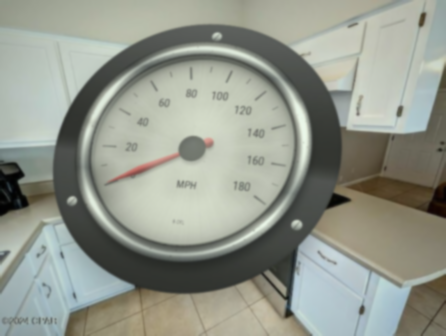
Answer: 0 mph
